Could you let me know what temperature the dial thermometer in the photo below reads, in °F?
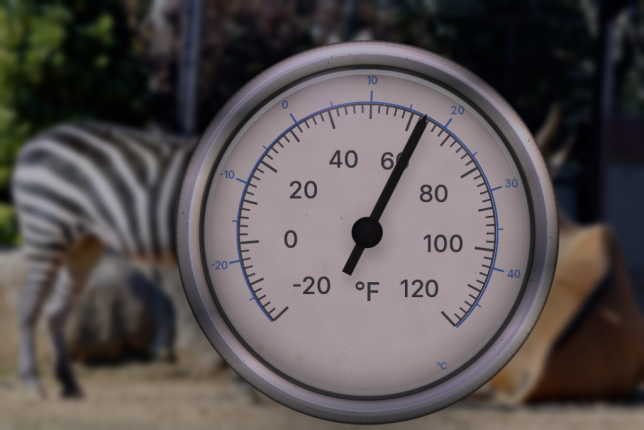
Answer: 63 °F
